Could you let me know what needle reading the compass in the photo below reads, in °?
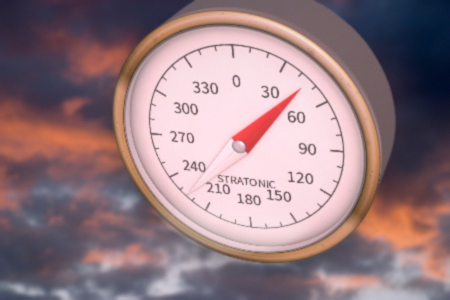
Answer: 45 °
